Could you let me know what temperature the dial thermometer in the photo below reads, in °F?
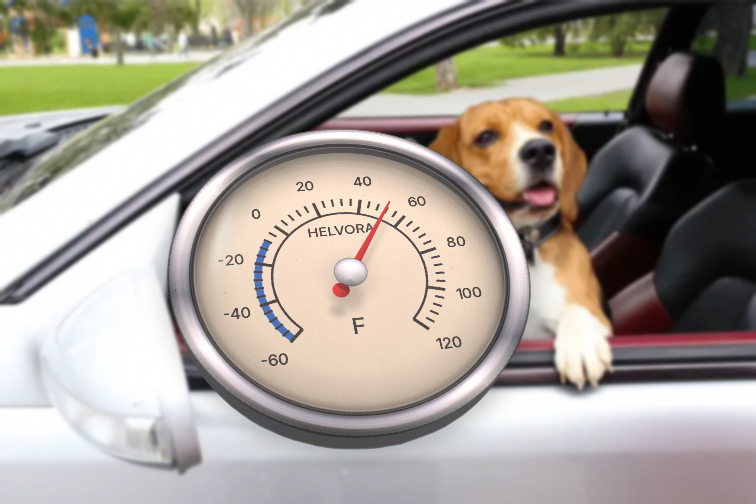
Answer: 52 °F
